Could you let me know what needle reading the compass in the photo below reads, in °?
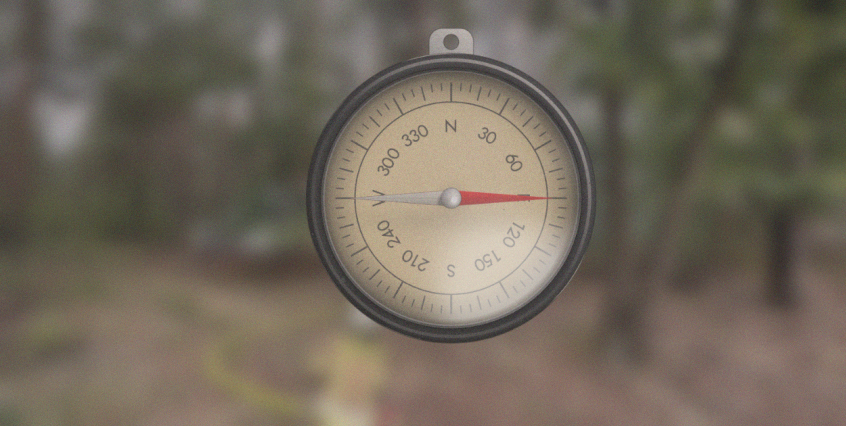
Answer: 90 °
